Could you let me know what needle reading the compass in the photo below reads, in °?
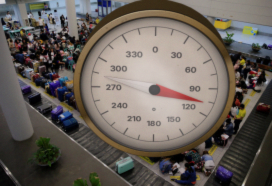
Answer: 105 °
